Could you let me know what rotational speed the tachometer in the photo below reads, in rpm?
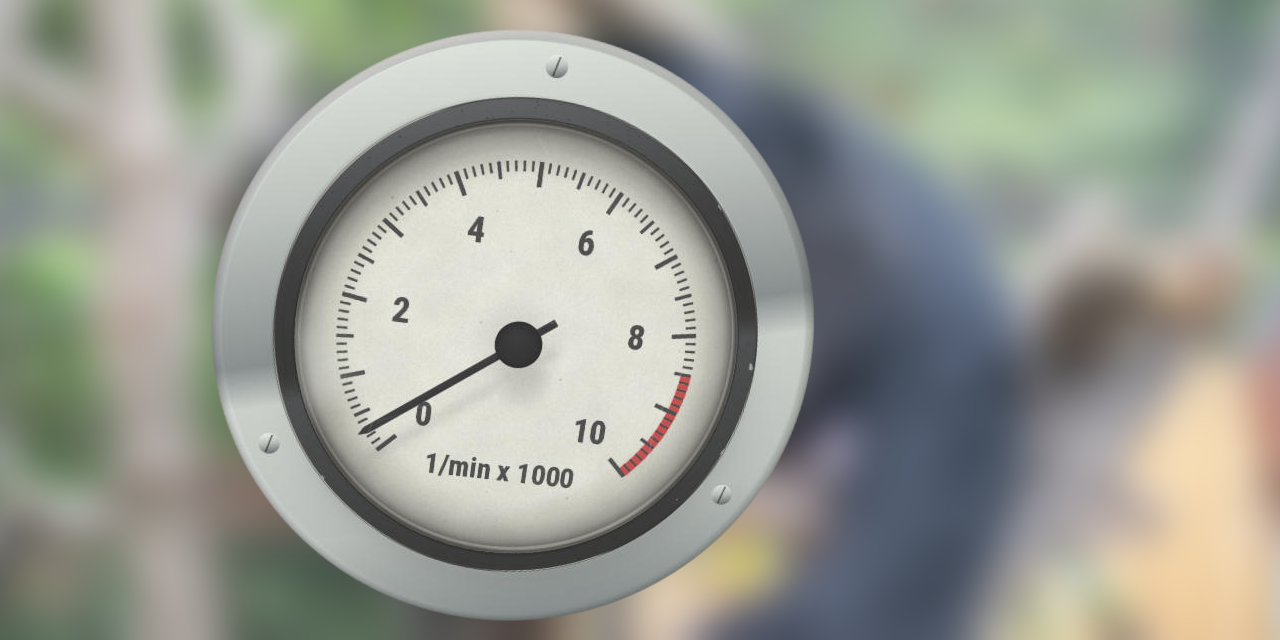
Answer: 300 rpm
